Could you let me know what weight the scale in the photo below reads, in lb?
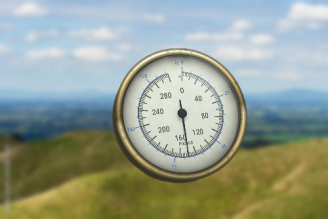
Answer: 150 lb
